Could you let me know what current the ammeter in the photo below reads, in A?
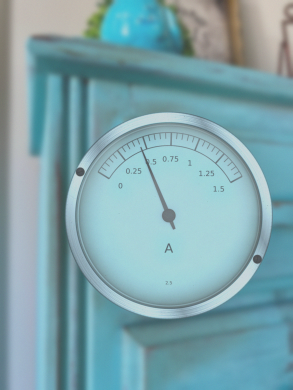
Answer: 0.45 A
